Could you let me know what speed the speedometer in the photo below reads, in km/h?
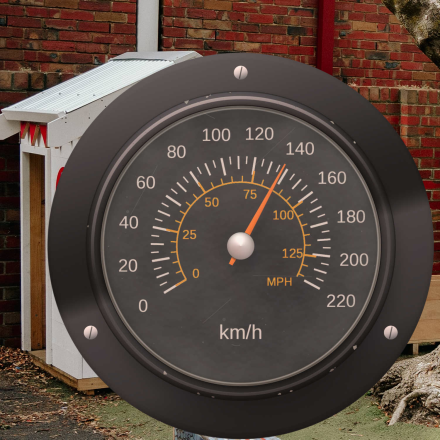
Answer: 137.5 km/h
